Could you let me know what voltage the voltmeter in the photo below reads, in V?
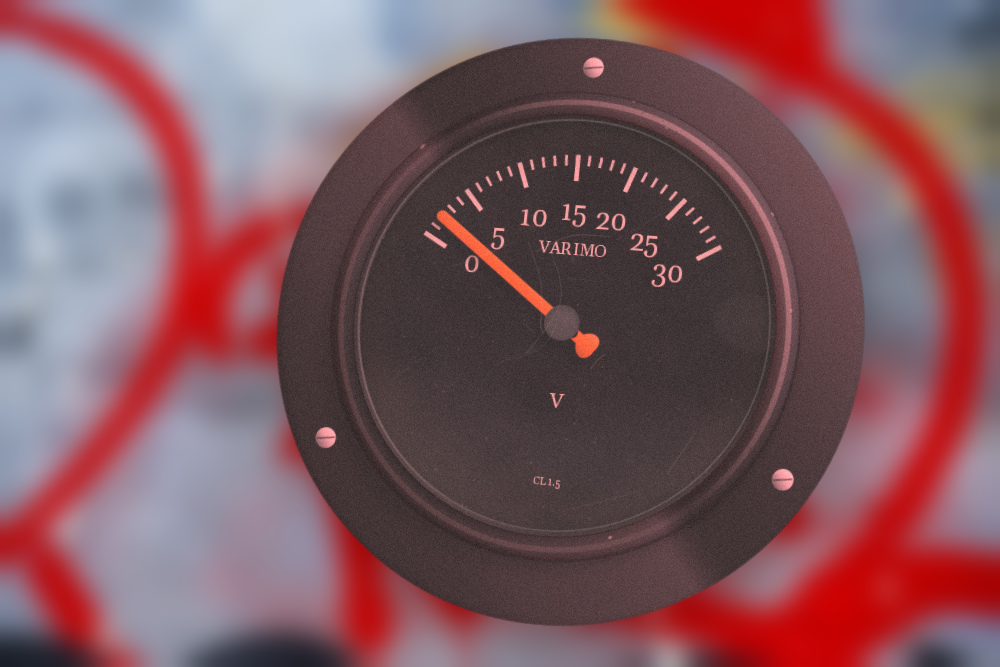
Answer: 2 V
